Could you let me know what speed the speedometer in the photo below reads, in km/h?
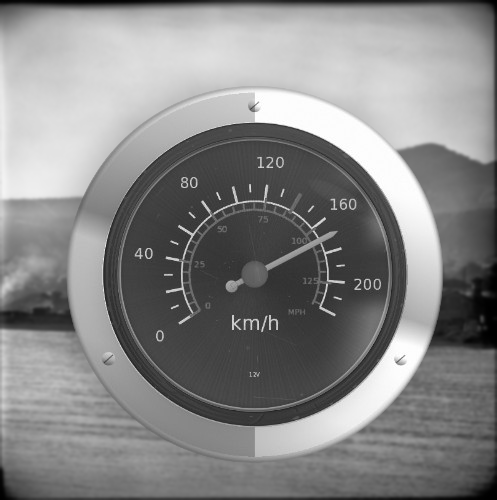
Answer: 170 km/h
